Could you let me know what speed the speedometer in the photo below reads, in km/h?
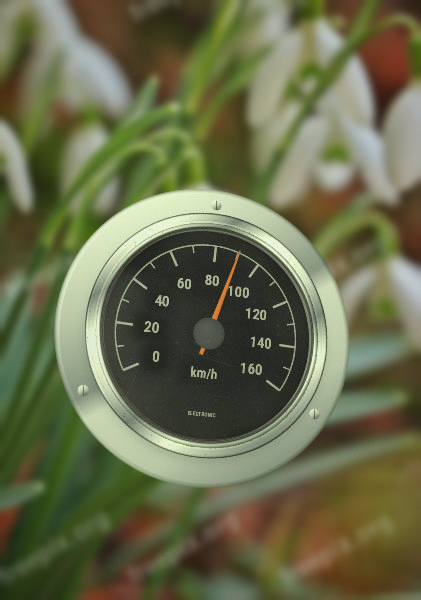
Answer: 90 km/h
